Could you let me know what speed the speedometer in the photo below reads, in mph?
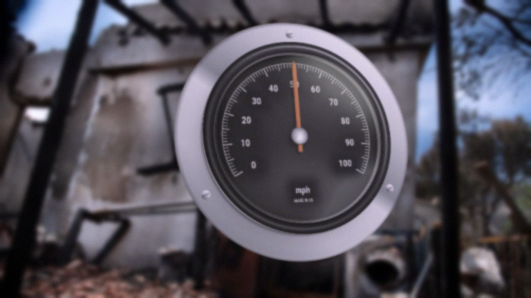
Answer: 50 mph
